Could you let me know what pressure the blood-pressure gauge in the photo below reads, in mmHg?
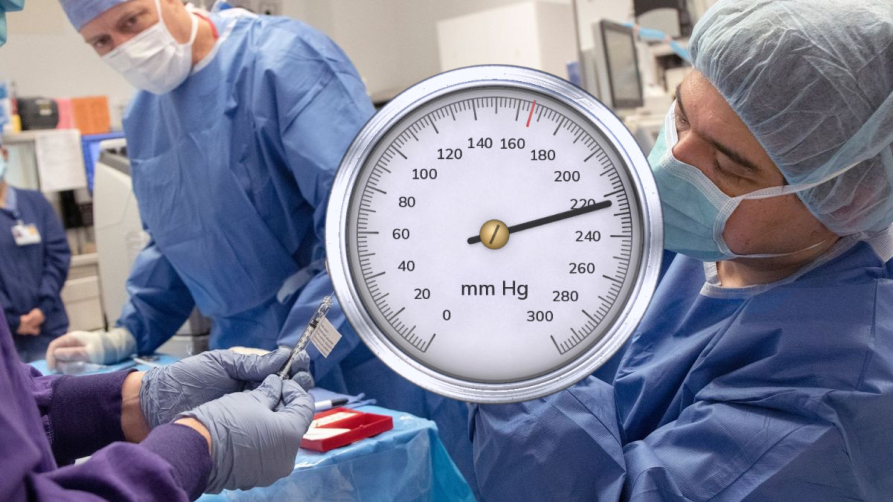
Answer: 224 mmHg
